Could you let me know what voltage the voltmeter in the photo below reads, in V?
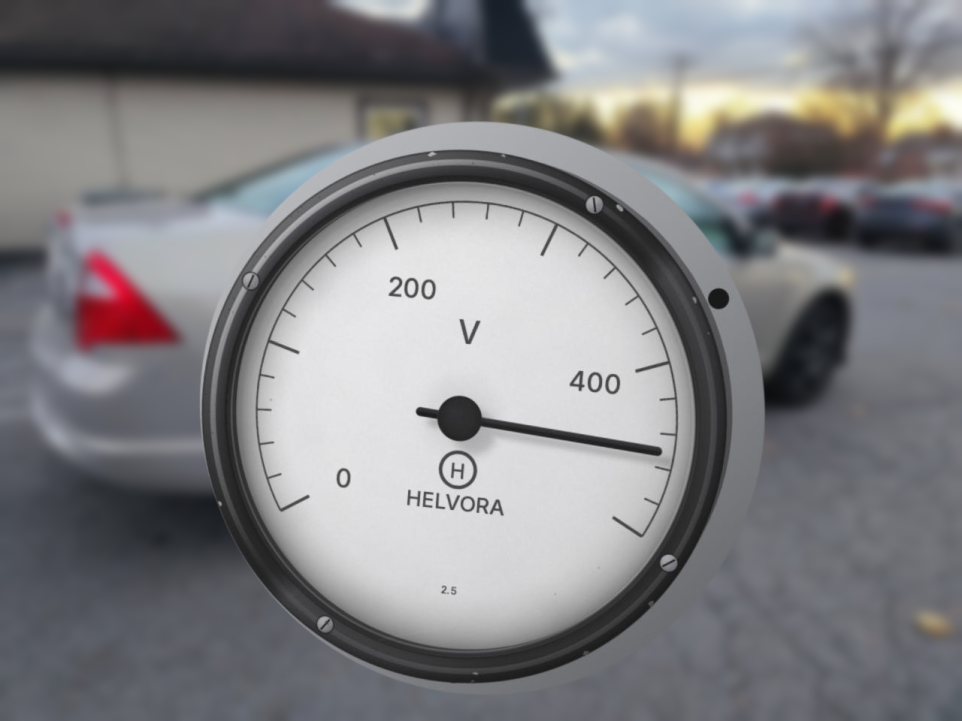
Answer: 450 V
